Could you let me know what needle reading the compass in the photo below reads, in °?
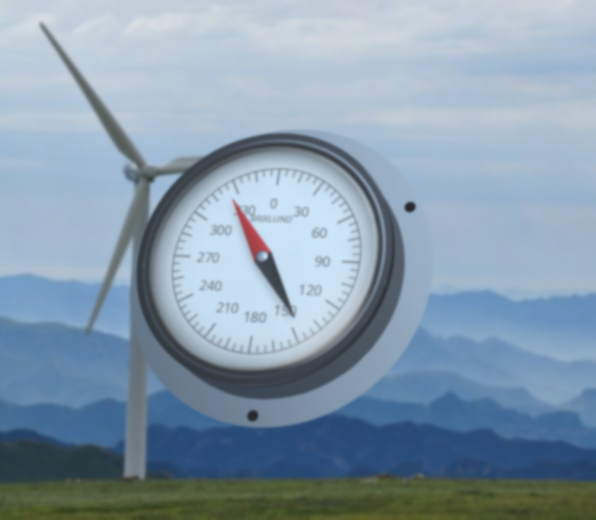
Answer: 325 °
